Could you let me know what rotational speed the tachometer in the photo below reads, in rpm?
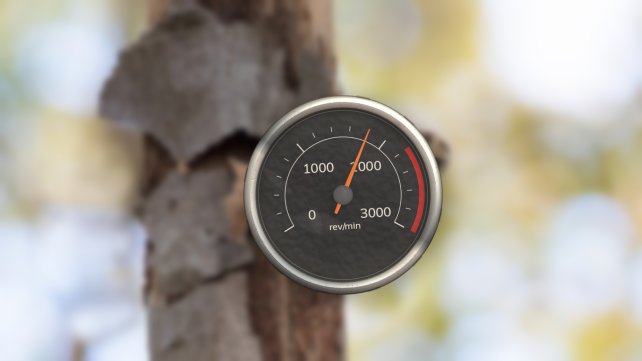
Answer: 1800 rpm
